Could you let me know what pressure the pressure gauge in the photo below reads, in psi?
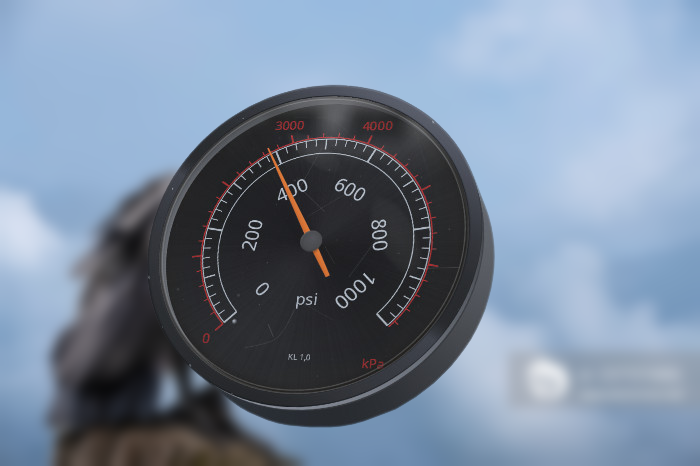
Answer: 390 psi
